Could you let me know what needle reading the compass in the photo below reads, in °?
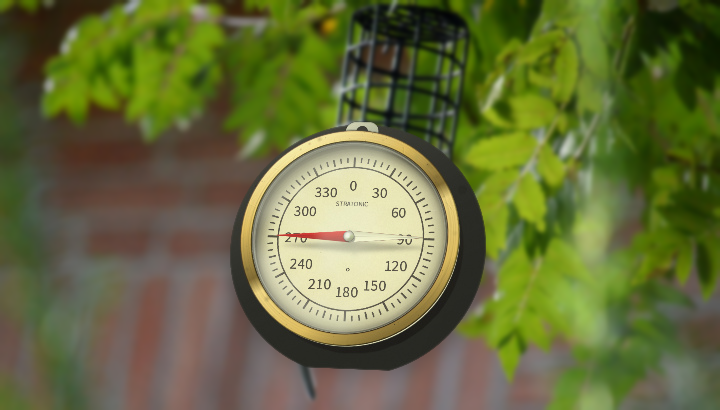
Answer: 270 °
